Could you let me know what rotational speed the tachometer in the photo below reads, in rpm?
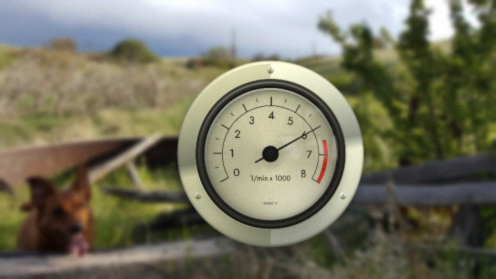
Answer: 6000 rpm
